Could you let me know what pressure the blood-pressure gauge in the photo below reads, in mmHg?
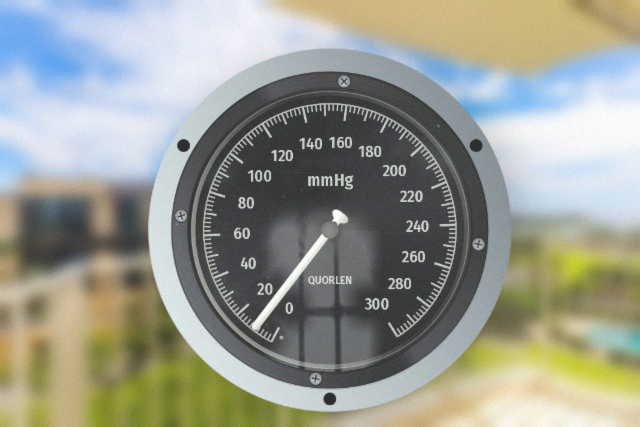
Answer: 10 mmHg
